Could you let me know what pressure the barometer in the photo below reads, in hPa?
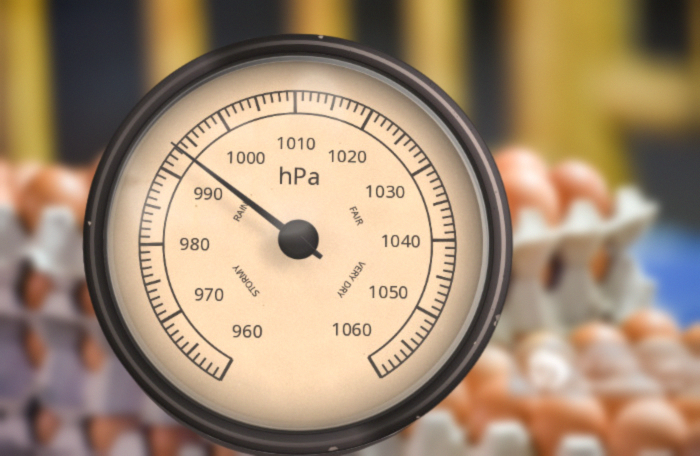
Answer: 993 hPa
